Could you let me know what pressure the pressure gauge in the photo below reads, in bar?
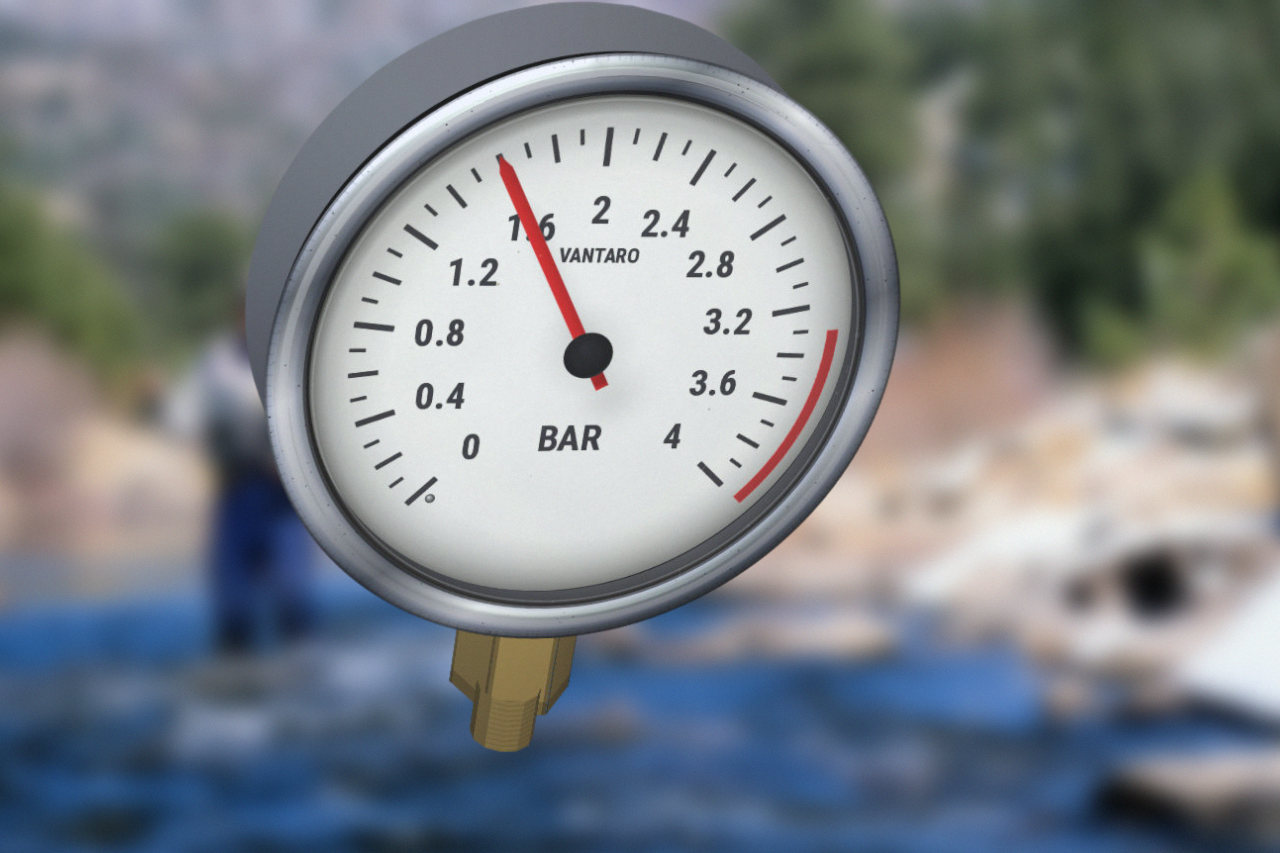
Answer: 1.6 bar
